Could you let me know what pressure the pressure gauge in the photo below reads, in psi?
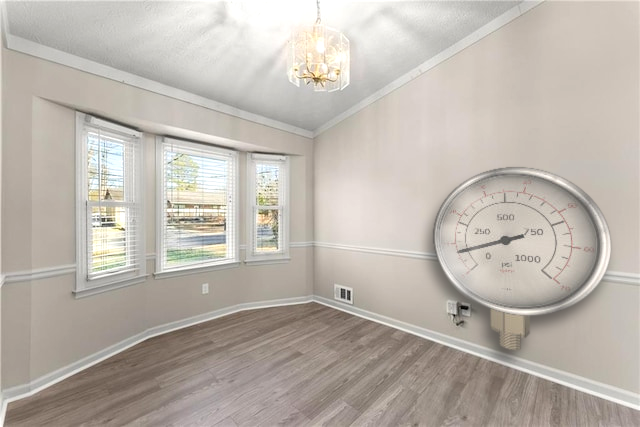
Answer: 100 psi
